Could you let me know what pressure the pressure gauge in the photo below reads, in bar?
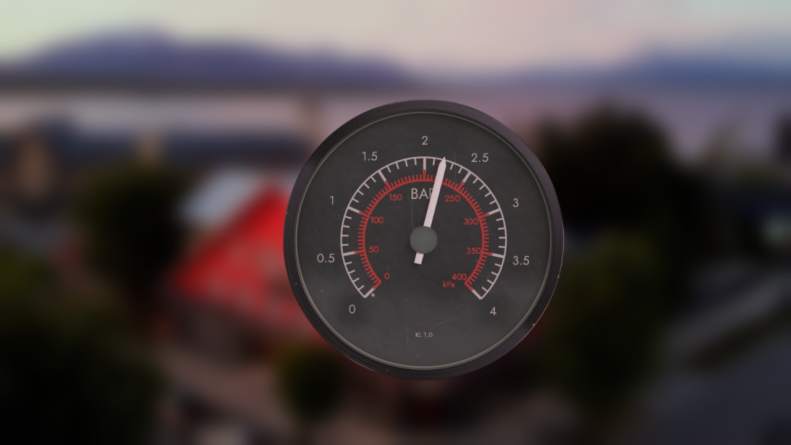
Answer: 2.2 bar
